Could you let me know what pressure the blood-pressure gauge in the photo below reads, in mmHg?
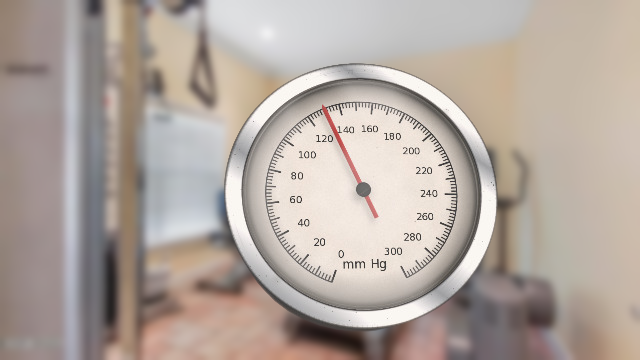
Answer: 130 mmHg
